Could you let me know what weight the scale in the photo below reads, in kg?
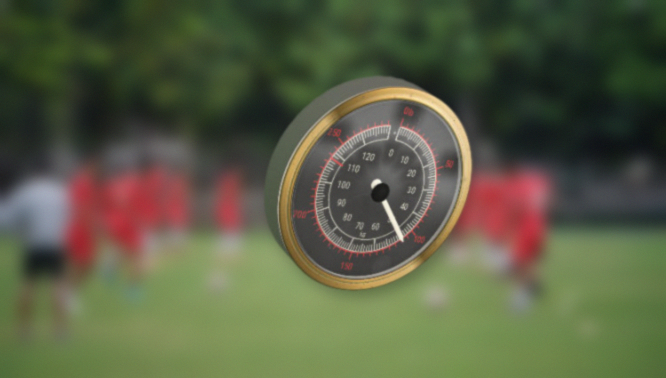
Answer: 50 kg
